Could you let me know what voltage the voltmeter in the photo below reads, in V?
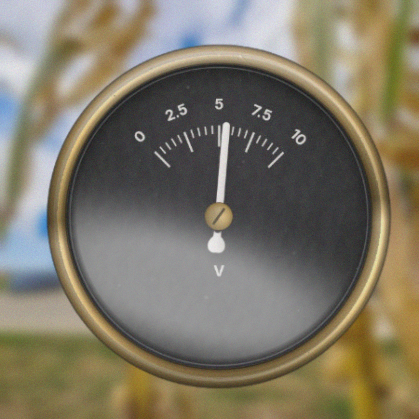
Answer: 5.5 V
